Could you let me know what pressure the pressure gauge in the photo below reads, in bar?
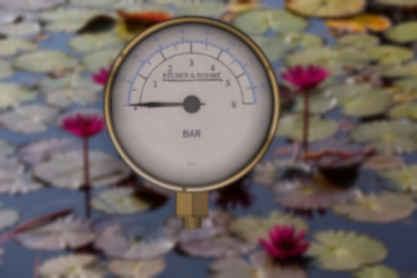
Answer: 0 bar
